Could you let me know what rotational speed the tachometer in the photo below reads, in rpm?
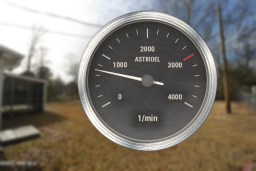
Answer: 700 rpm
